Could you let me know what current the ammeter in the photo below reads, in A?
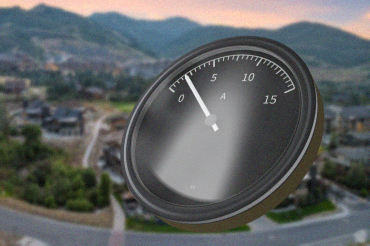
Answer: 2 A
